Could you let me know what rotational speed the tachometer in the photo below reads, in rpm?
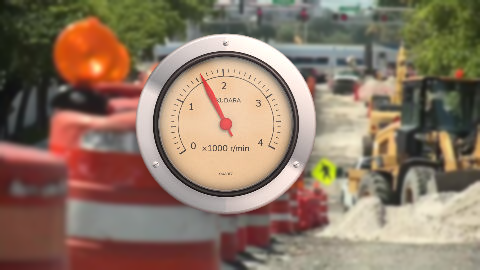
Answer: 1600 rpm
